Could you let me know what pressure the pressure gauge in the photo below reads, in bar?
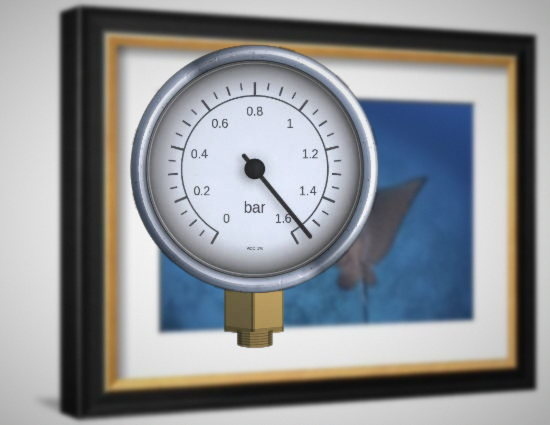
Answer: 1.55 bar
